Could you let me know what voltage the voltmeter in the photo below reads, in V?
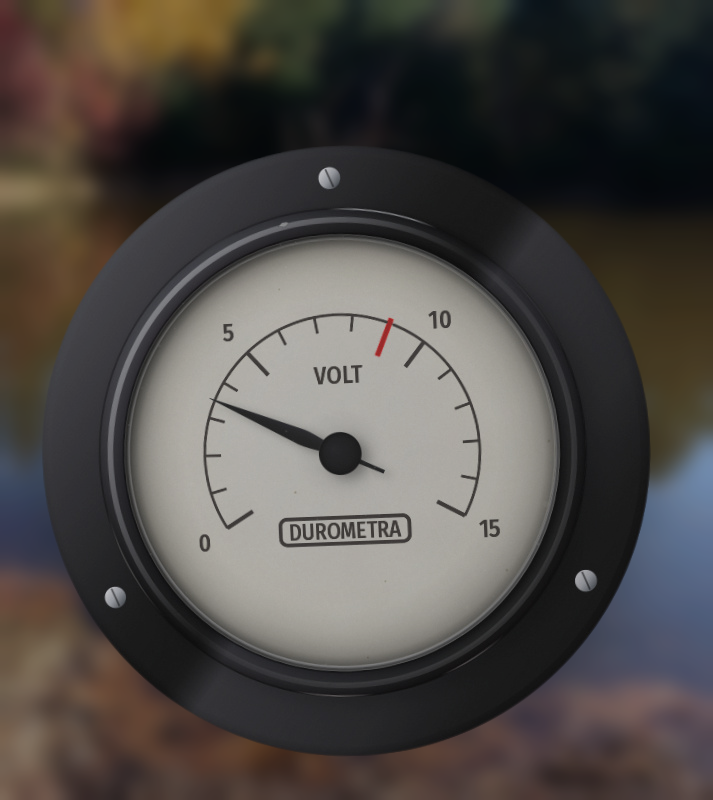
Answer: 3.5 V
